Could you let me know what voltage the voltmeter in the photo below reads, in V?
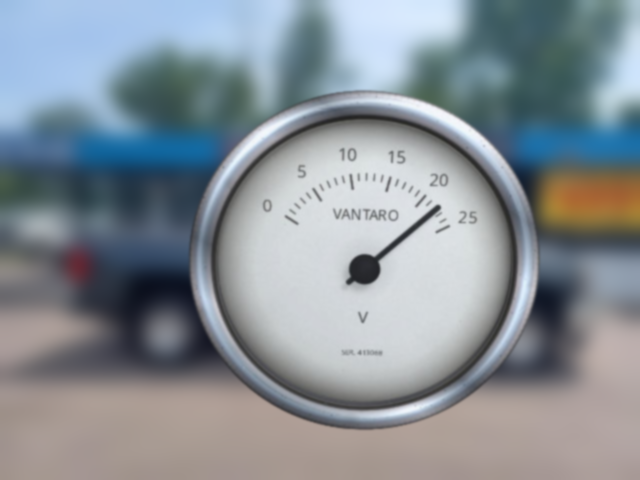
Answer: 22 V
